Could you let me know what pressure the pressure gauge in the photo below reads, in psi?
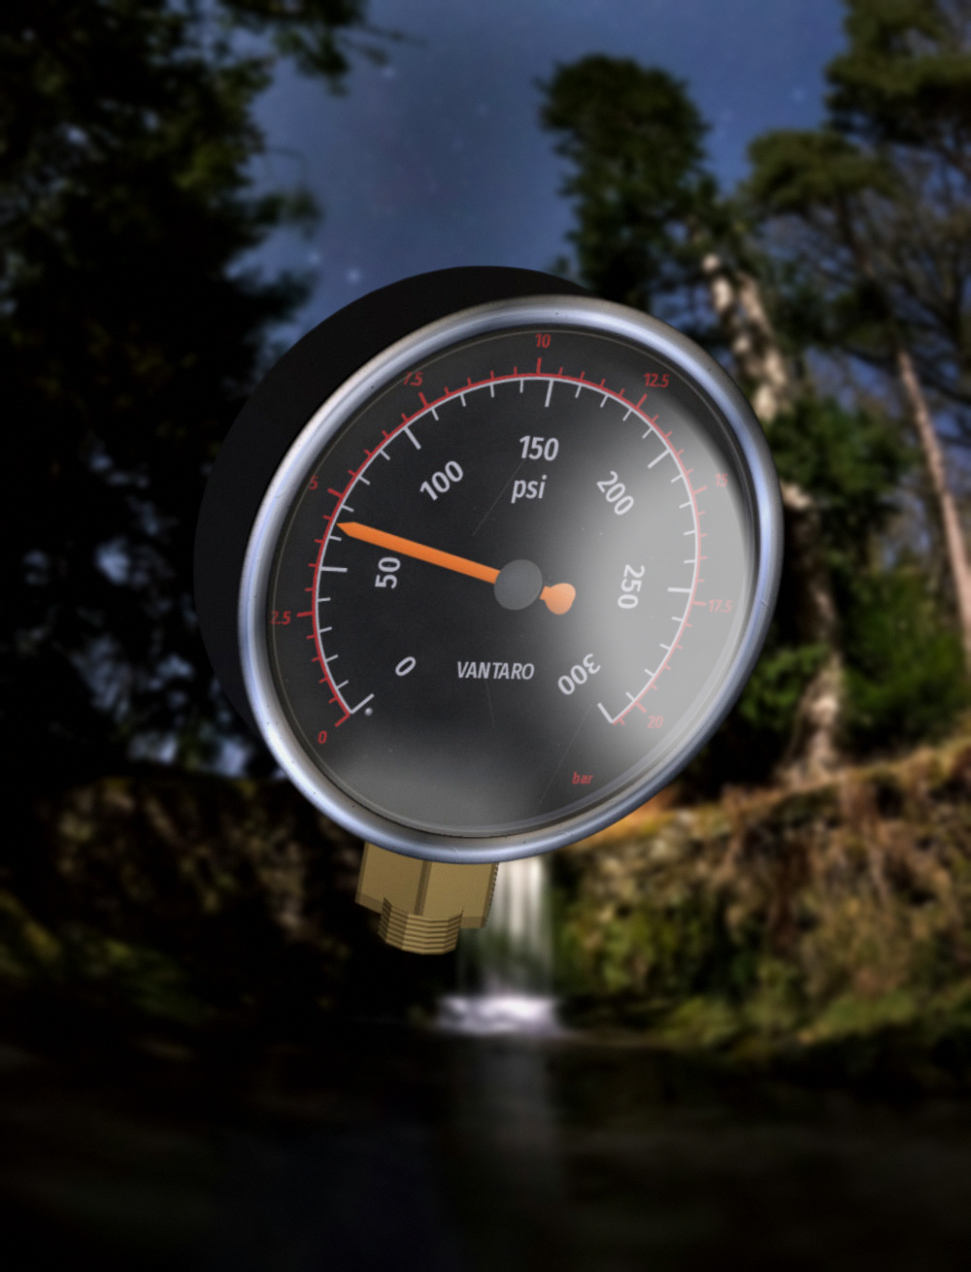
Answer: 65 psi
